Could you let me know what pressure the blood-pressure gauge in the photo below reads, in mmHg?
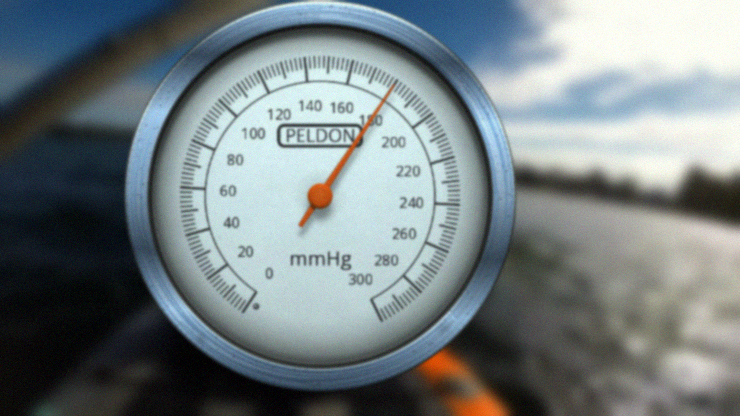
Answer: 180 mmHg
